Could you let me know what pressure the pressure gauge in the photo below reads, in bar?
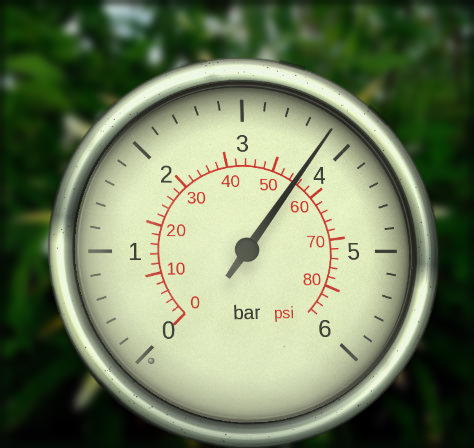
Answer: 3.8 bar
